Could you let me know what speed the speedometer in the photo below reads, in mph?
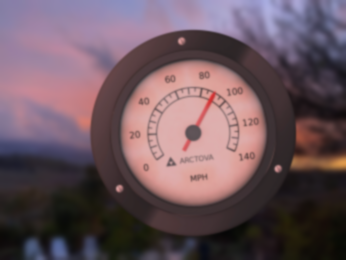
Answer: 90 mph
